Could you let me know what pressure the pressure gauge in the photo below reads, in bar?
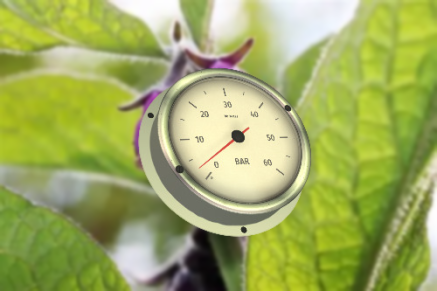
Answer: 2.5 bar
